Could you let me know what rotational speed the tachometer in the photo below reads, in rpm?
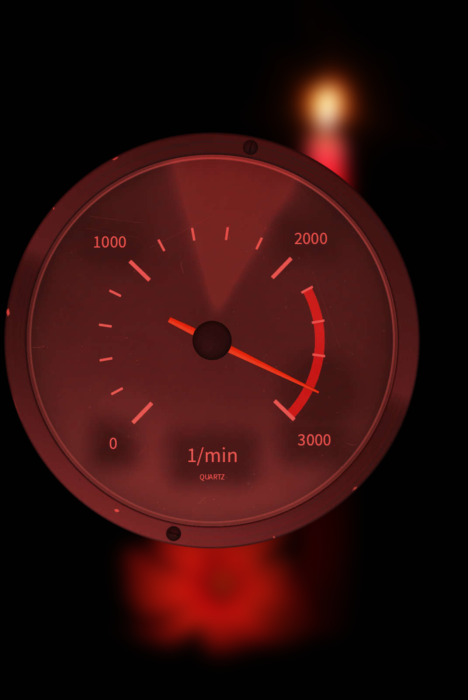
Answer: 2800 rpm
